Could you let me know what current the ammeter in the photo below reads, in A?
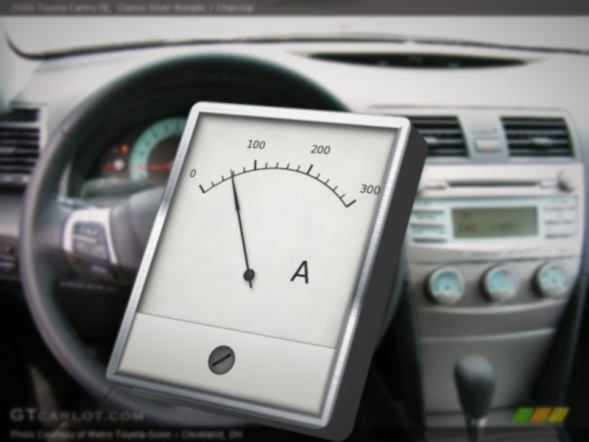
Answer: 60 A
